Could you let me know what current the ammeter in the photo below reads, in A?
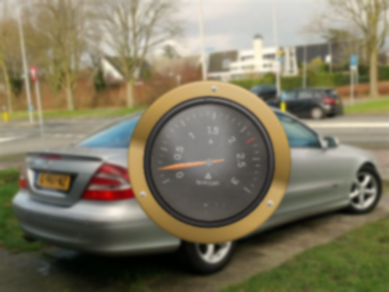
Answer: 0.2 A
